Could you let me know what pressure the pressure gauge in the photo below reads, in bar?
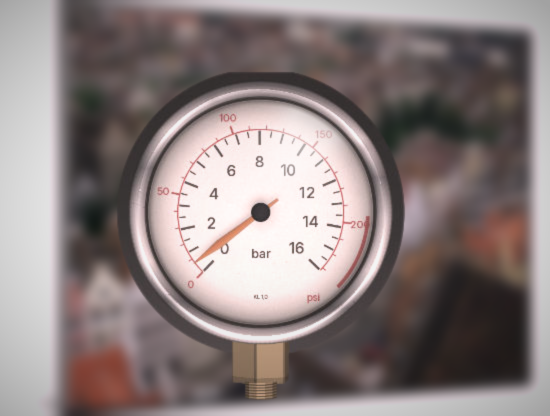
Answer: 0.5 bar
